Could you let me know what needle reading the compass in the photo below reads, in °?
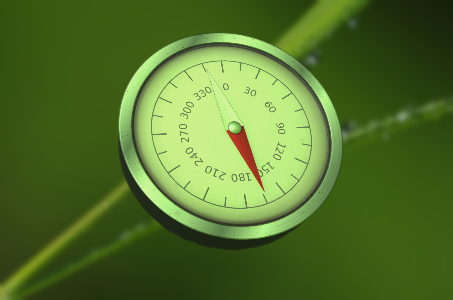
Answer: 165 °
